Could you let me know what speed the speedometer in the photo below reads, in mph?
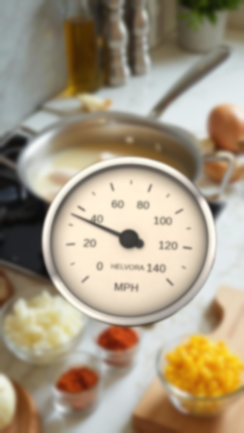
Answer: 35 mph
